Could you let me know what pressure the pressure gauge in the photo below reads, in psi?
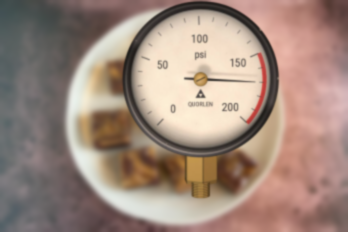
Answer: 170 psi
